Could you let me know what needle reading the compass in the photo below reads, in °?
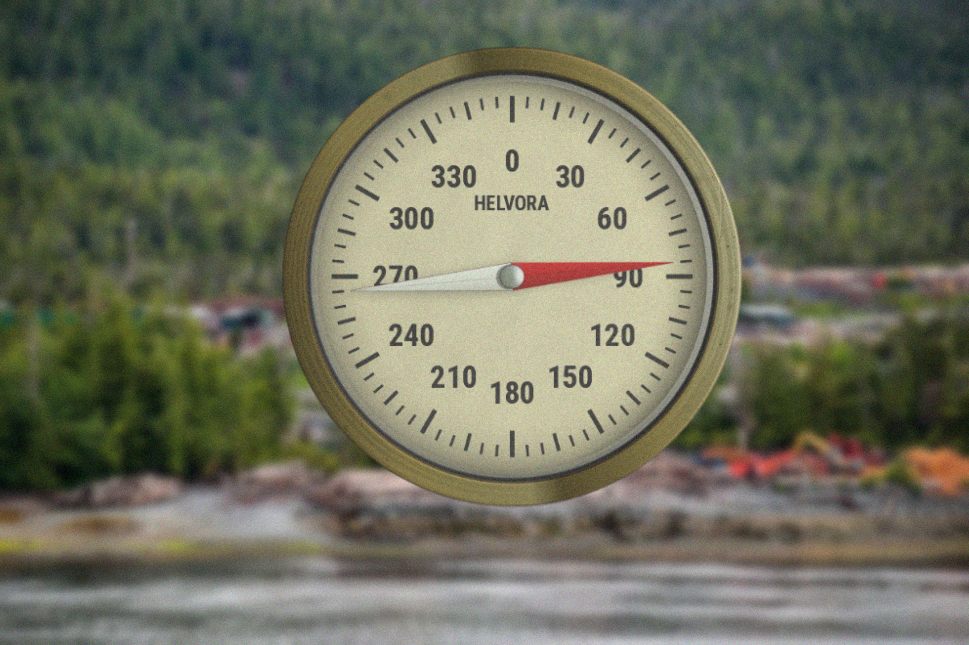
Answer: 85 °
